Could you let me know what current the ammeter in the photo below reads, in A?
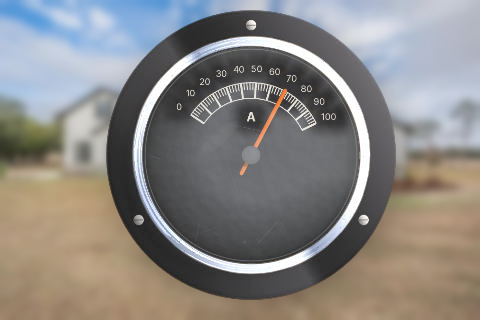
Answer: 70 A
